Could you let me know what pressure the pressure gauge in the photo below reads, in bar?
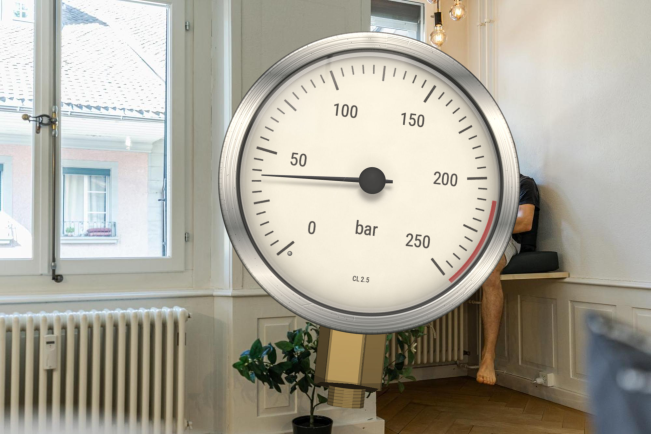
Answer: 37.5 bar
